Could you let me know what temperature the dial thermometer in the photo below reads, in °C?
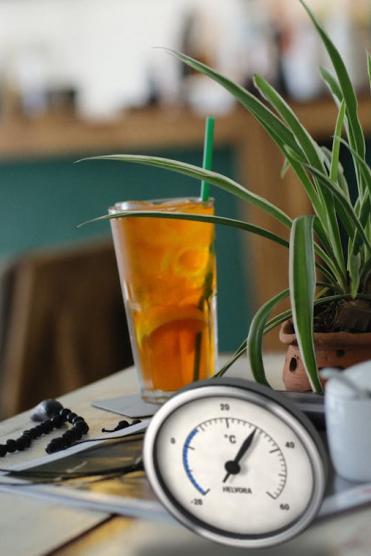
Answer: 30 °C
